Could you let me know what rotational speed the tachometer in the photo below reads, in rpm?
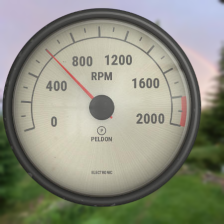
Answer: 600 rpm
